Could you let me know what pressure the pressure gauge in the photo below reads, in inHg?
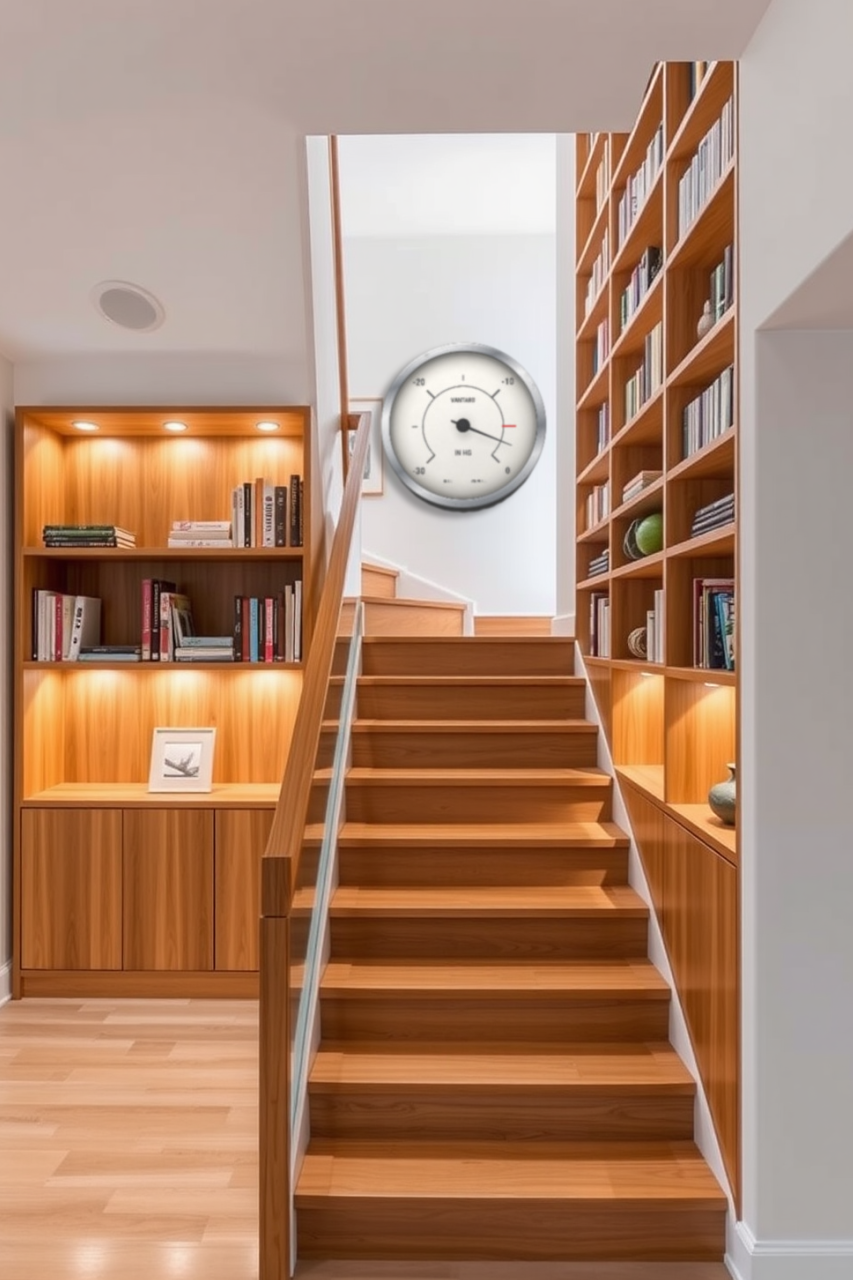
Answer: -2.5 inHg
